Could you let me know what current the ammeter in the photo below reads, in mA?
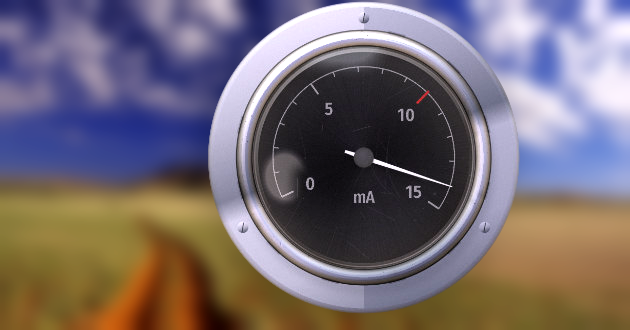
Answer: 14 mA
